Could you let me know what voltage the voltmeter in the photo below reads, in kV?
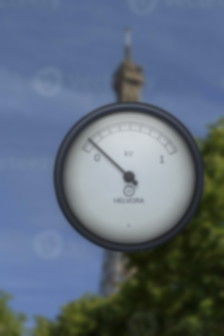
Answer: 0.1 kV
